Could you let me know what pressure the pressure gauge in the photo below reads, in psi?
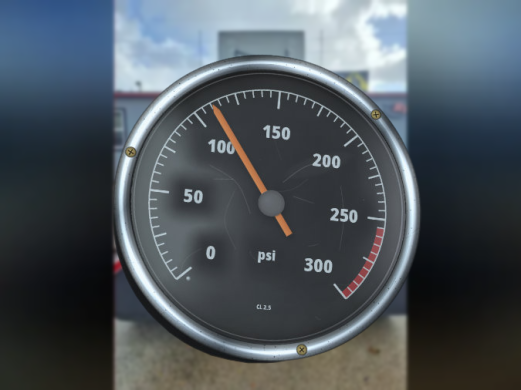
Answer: 110 psi
